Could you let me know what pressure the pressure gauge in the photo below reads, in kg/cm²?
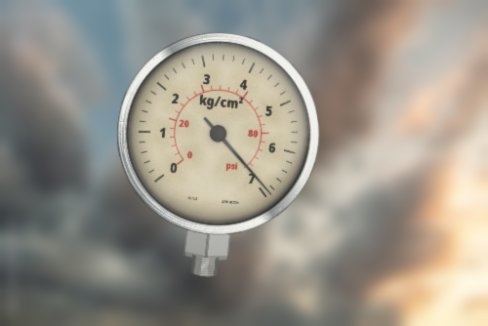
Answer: 6.9 kg/cm²
